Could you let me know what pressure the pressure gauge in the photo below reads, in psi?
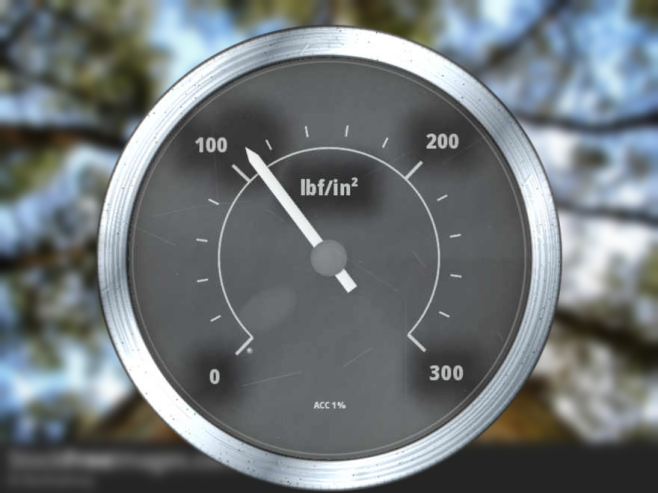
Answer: 110 psi
